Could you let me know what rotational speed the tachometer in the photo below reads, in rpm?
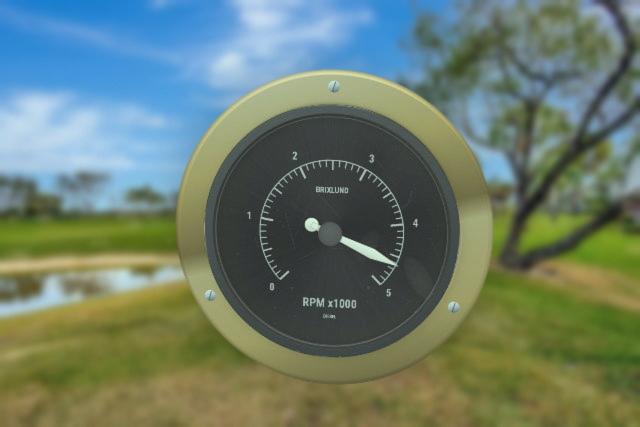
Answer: 4600 rpm
